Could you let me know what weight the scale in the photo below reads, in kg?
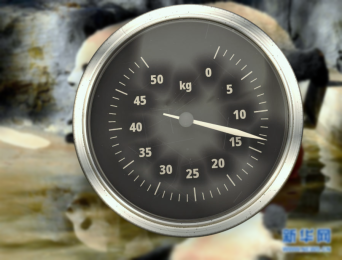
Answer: 13.5 kg
